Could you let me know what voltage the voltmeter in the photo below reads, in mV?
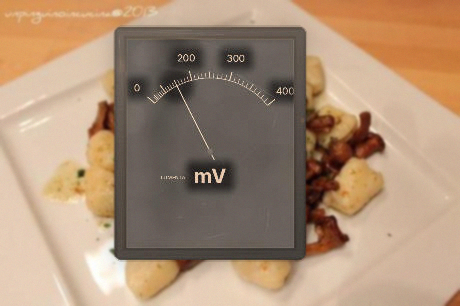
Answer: 150 mV
